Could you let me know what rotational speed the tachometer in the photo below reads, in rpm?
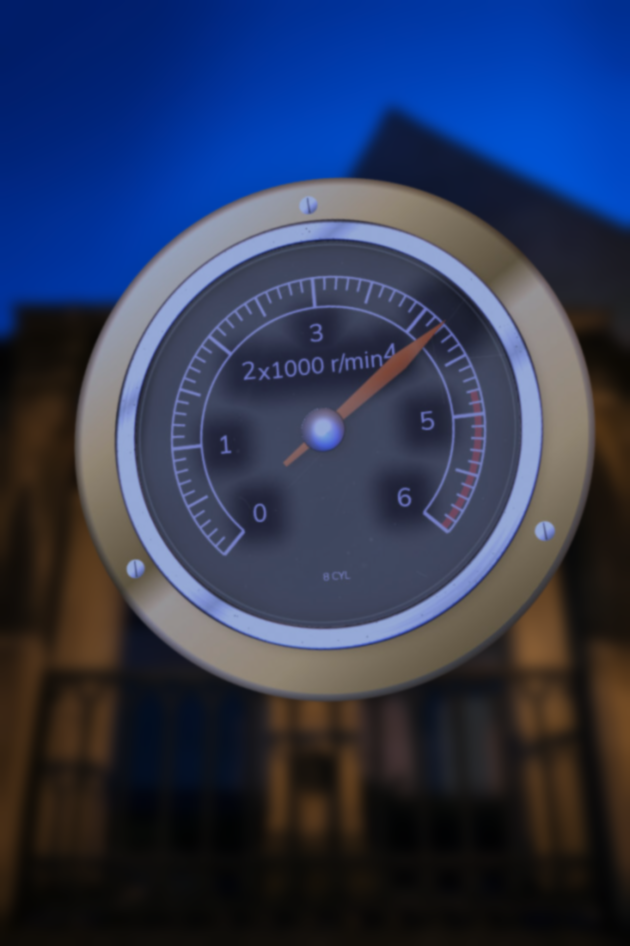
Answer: 4200 rpm
